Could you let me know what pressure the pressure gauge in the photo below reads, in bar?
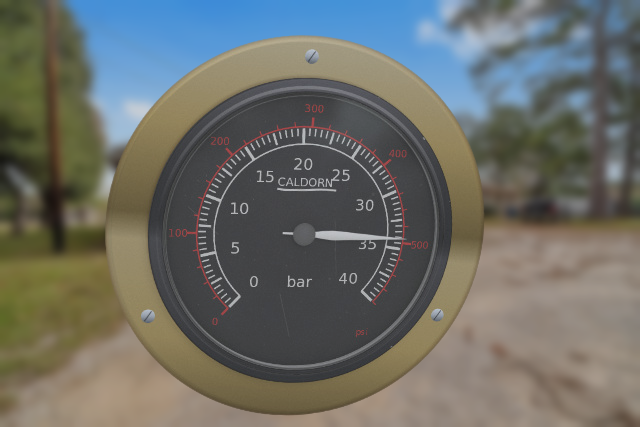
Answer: 34 bar
